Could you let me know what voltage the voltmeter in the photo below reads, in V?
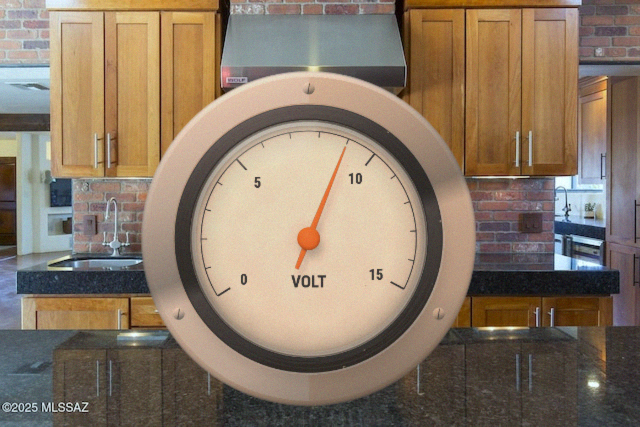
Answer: 9 V
